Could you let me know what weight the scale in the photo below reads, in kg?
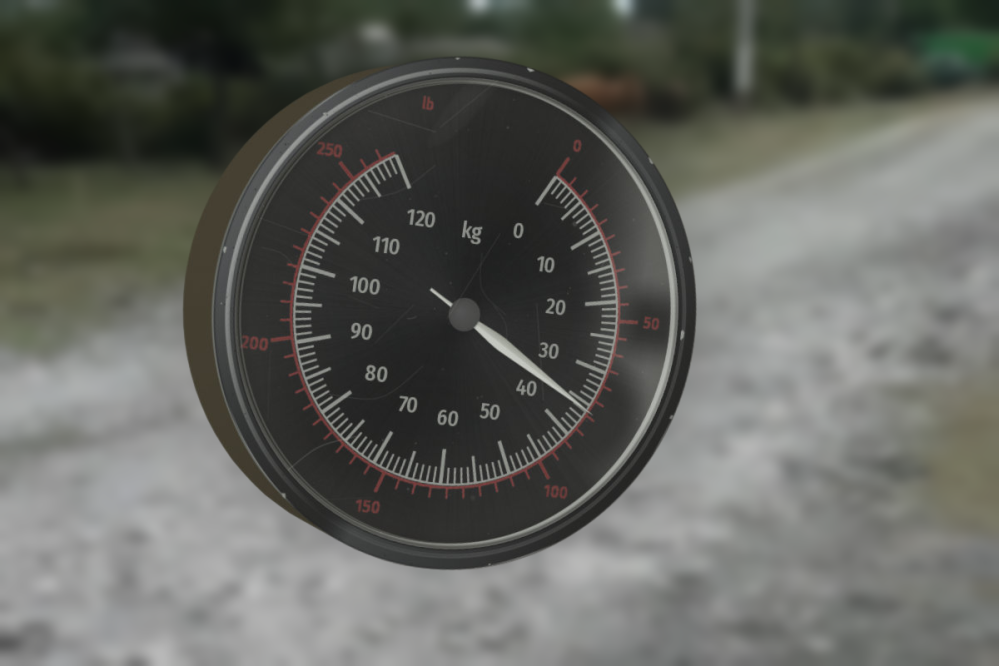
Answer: 36 kg
